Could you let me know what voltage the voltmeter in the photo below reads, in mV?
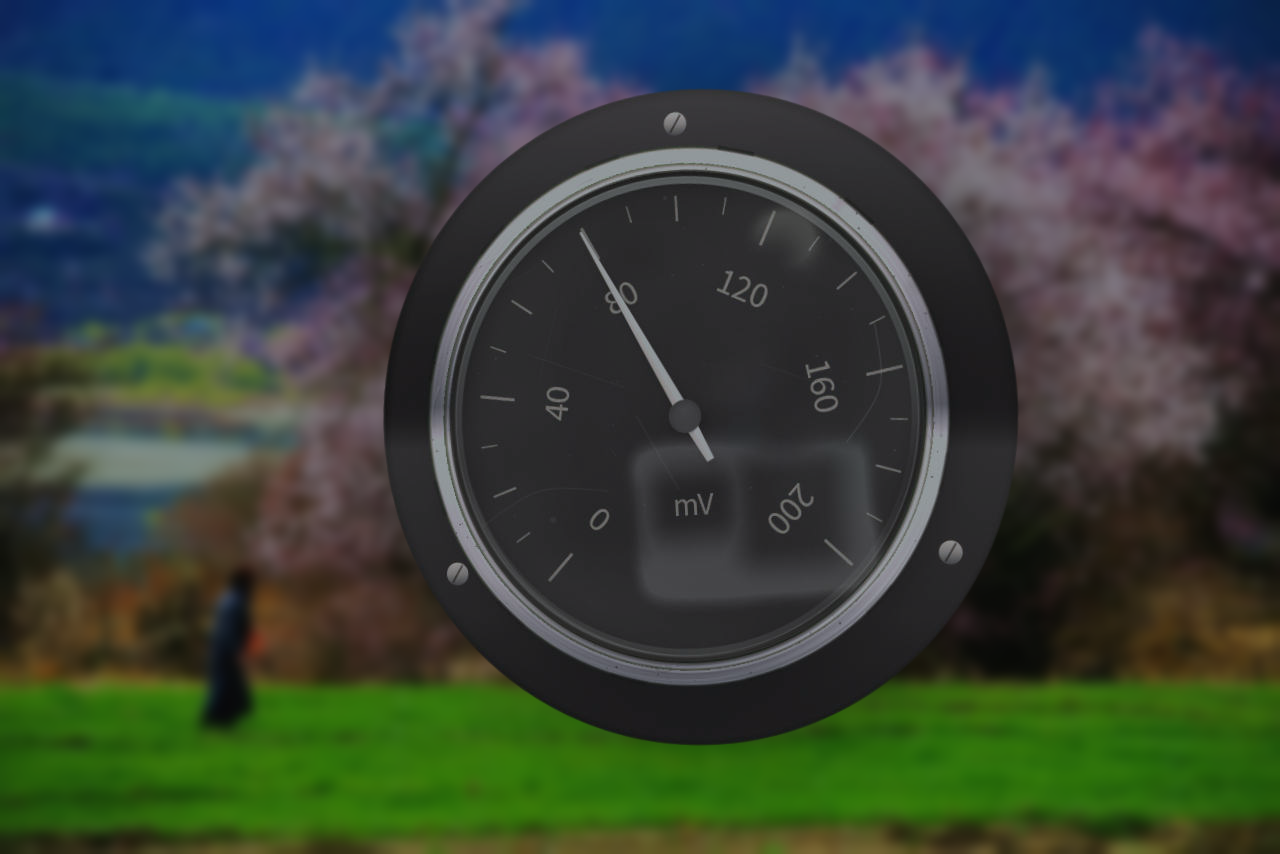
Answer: 80 mV
